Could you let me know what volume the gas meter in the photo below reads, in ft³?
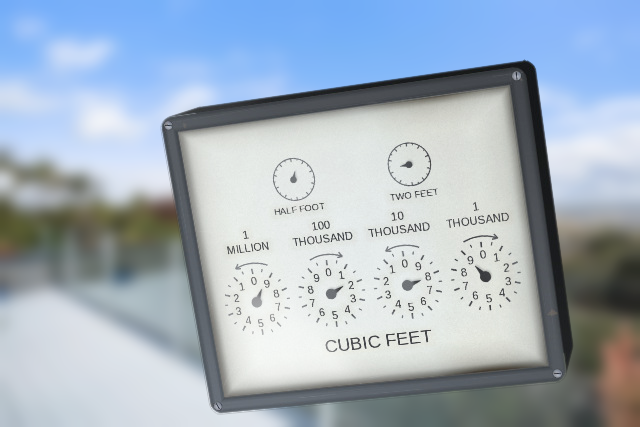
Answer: 917900 ft³
